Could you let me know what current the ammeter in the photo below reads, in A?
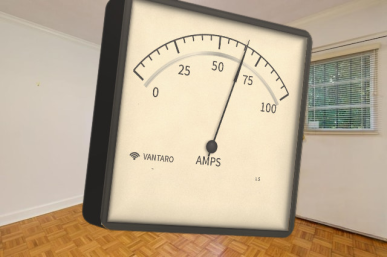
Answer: 65 A
